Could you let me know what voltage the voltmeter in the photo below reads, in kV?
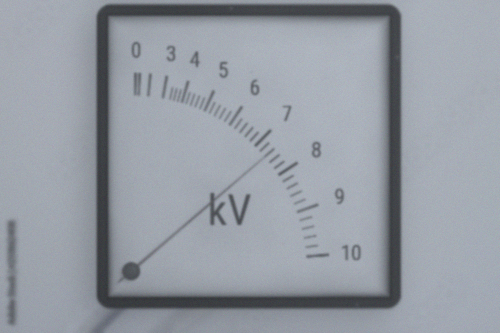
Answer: 7.4 kV
